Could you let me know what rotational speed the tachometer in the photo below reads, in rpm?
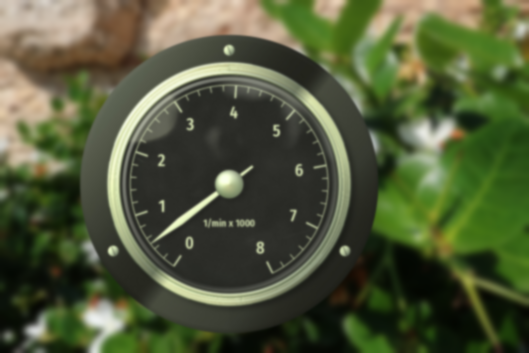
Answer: 500 rpm
